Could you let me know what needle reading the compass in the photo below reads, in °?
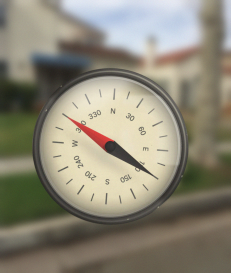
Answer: 300 °
